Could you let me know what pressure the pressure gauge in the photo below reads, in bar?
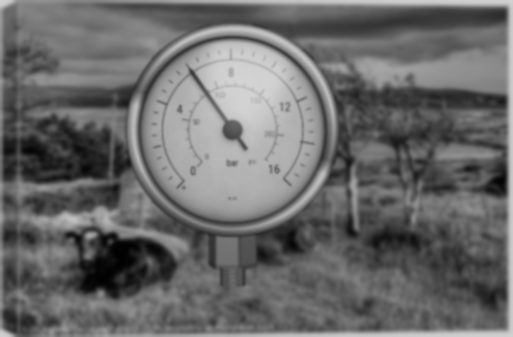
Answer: 6 bar
